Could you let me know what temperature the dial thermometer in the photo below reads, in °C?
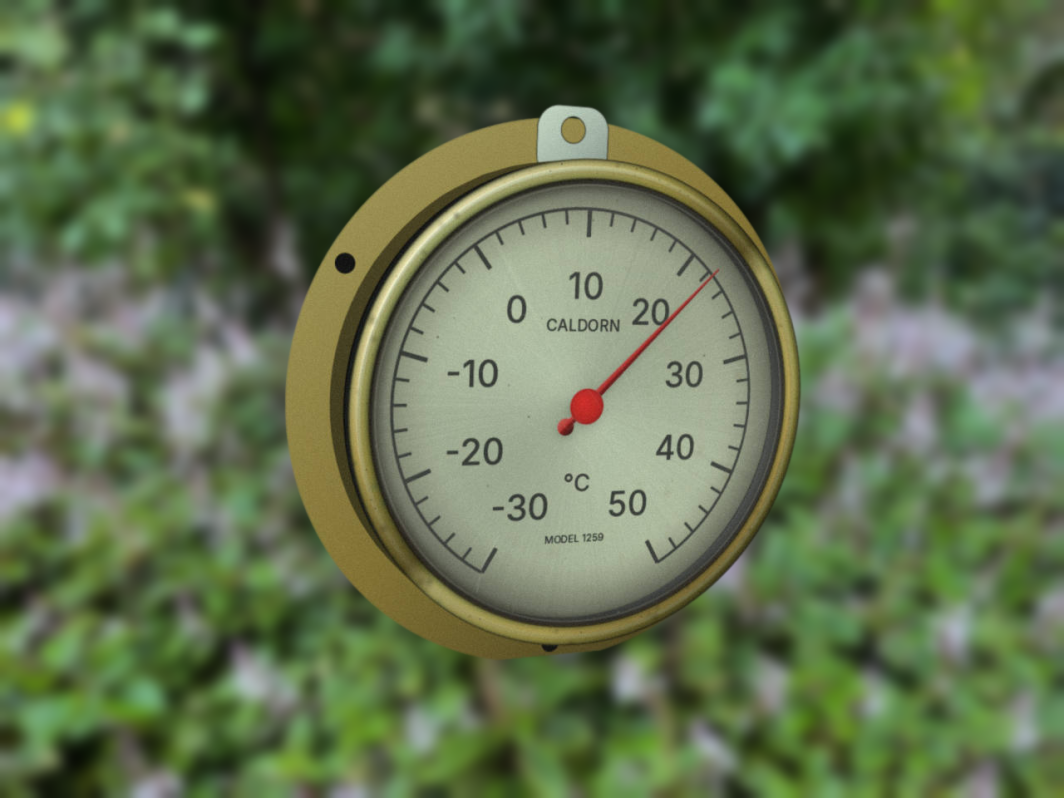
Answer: 22 °C
